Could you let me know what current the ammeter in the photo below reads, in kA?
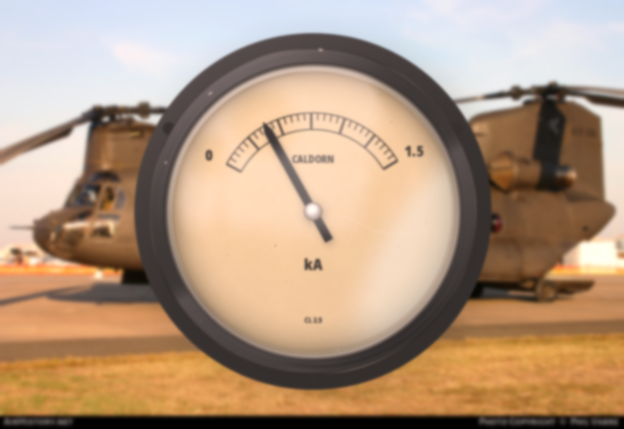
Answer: 0.4 kA
